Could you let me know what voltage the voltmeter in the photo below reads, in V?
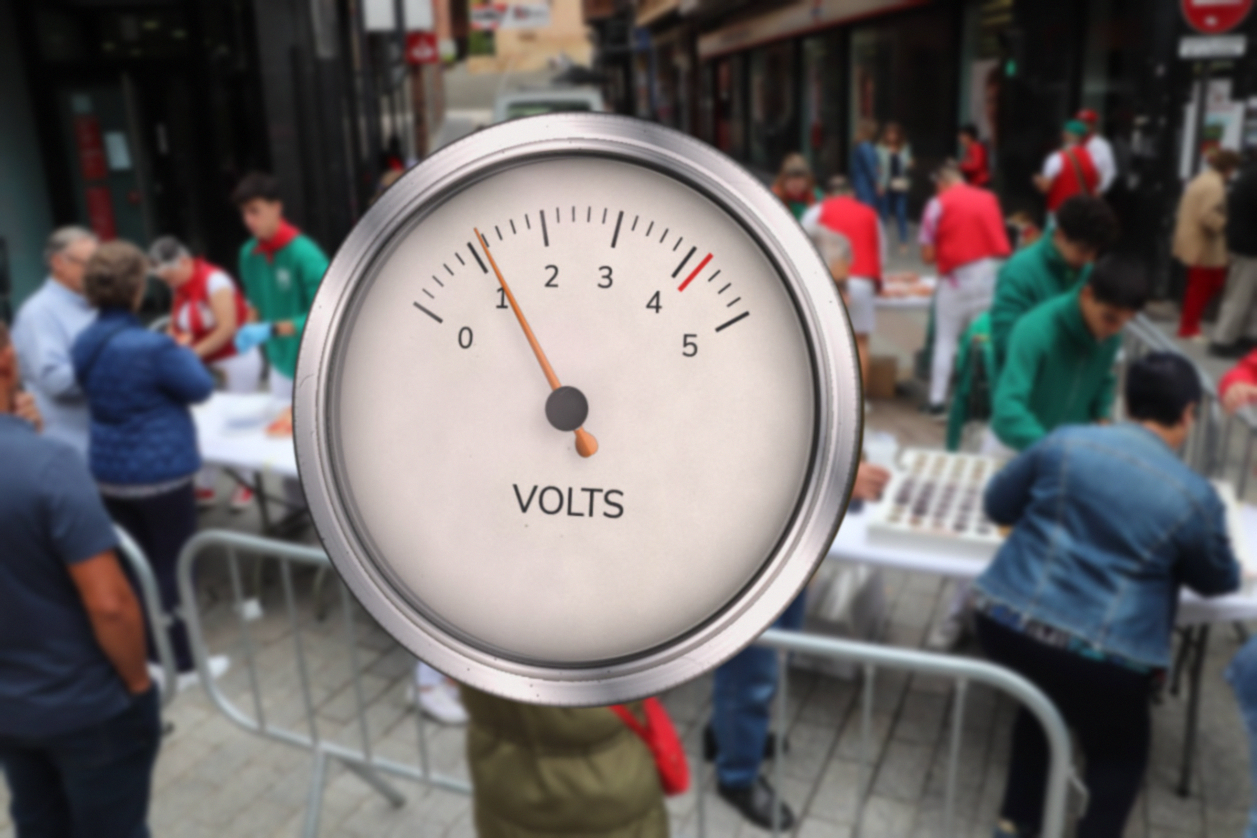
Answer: 1.2 V
